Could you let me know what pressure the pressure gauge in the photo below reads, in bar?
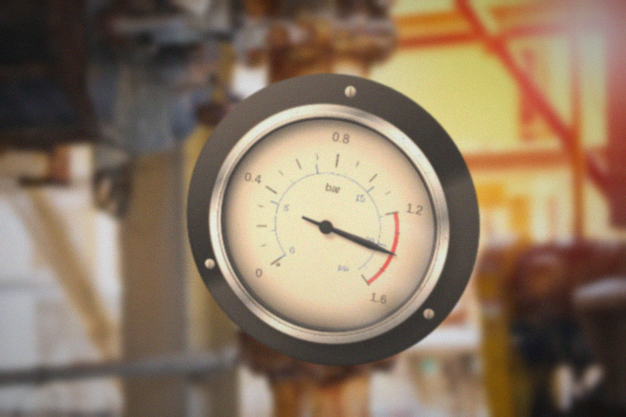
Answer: 1.4 bar
